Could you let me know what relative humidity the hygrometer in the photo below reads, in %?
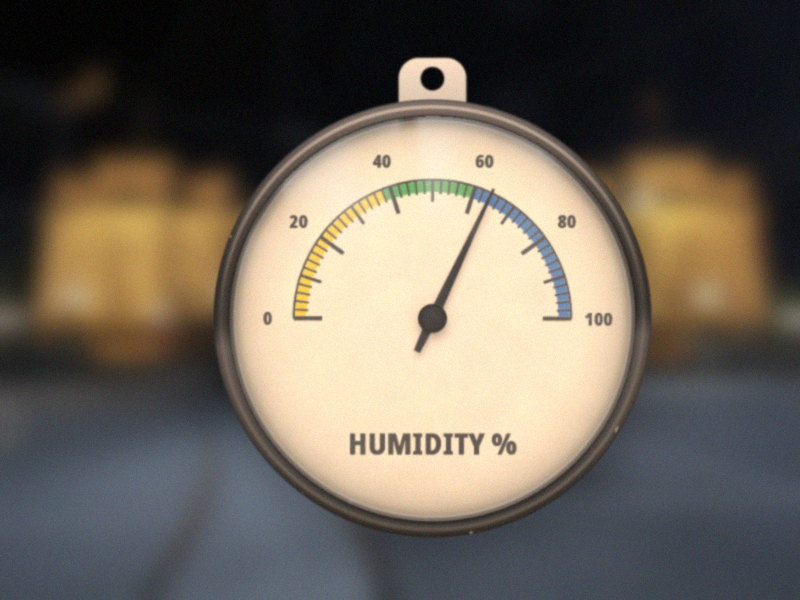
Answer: 64 %
